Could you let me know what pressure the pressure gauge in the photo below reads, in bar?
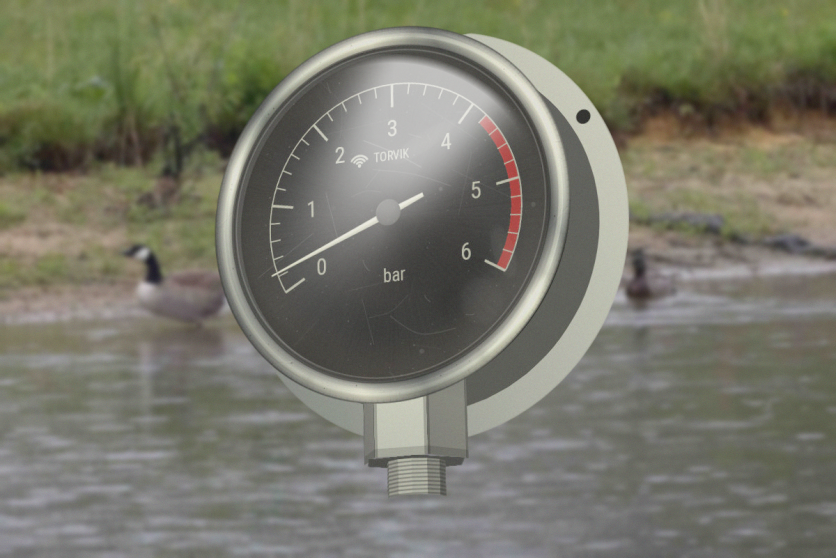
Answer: 0.2 bar
